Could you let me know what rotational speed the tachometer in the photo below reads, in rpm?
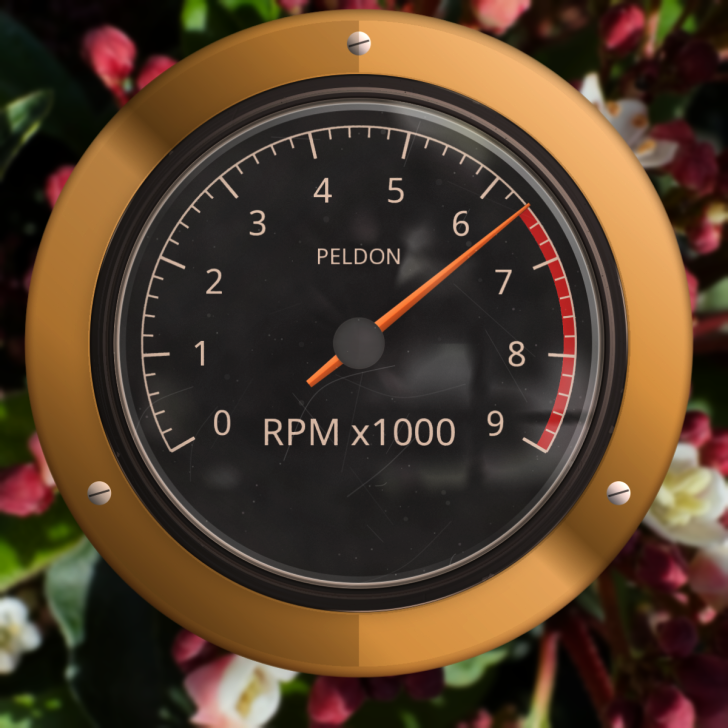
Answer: 6400 rpm
